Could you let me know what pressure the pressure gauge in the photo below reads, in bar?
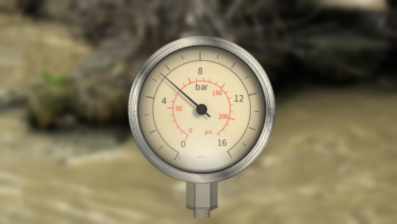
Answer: 5.5 bar
